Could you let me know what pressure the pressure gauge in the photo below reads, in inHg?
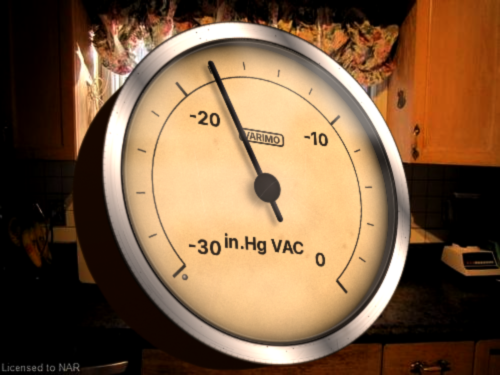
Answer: -18 inHg
